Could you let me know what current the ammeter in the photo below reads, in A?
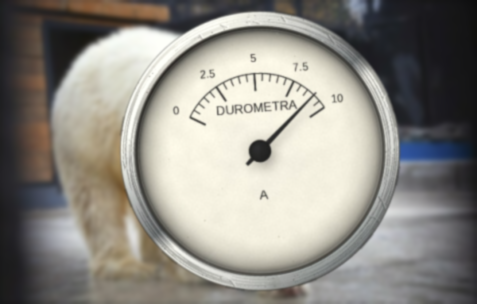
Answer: 9 A
